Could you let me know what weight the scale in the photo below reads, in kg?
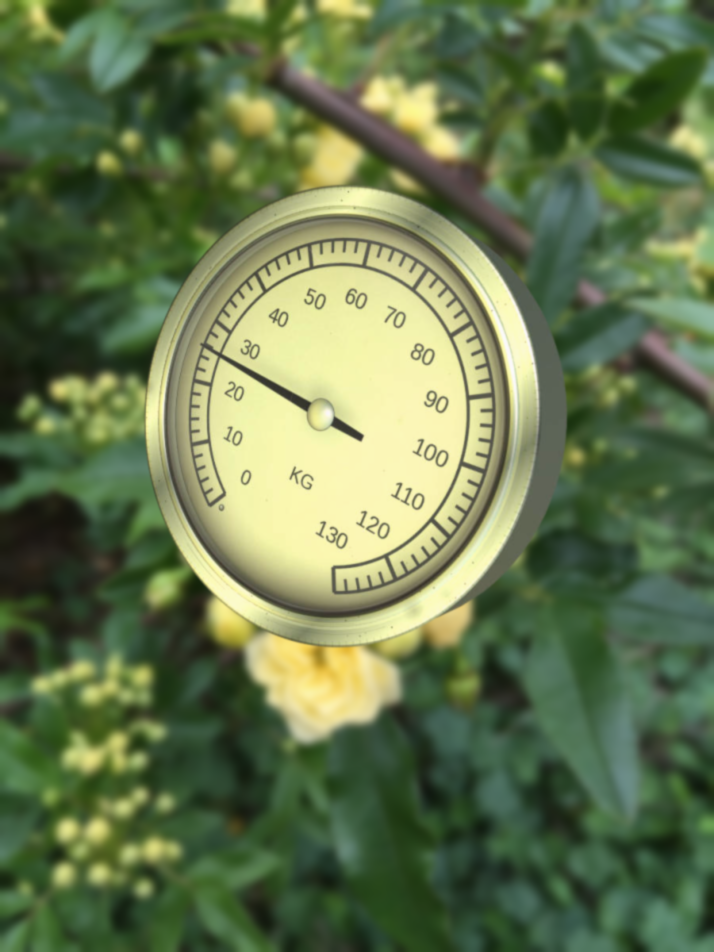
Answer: 26 kg
